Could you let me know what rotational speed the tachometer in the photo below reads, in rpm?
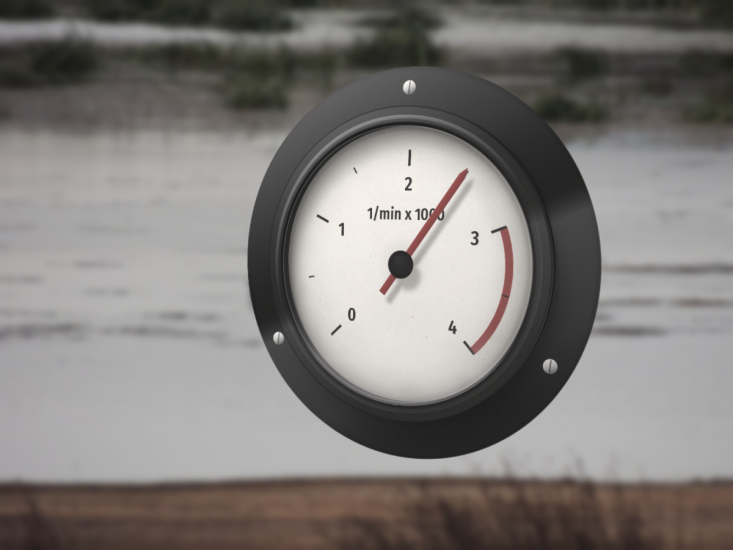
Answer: 2500 rpm
